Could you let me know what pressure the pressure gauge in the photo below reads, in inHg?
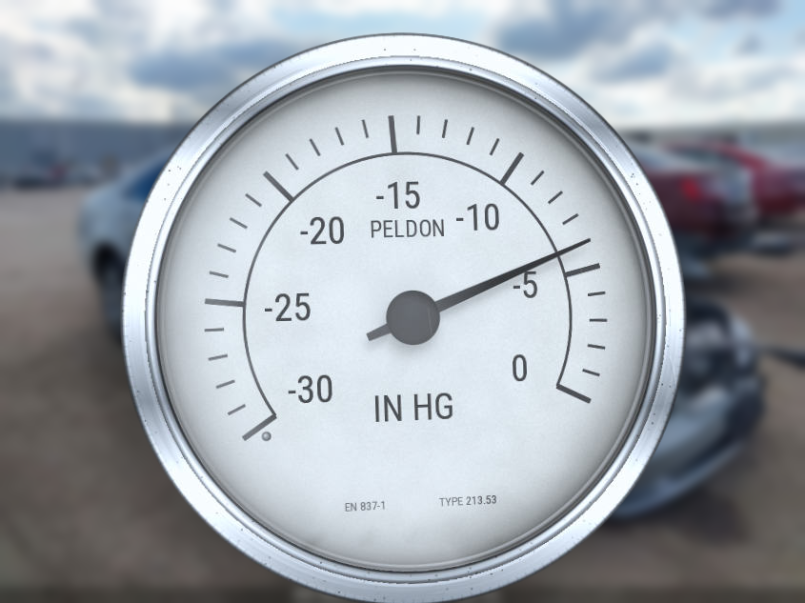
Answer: -6 inHg
